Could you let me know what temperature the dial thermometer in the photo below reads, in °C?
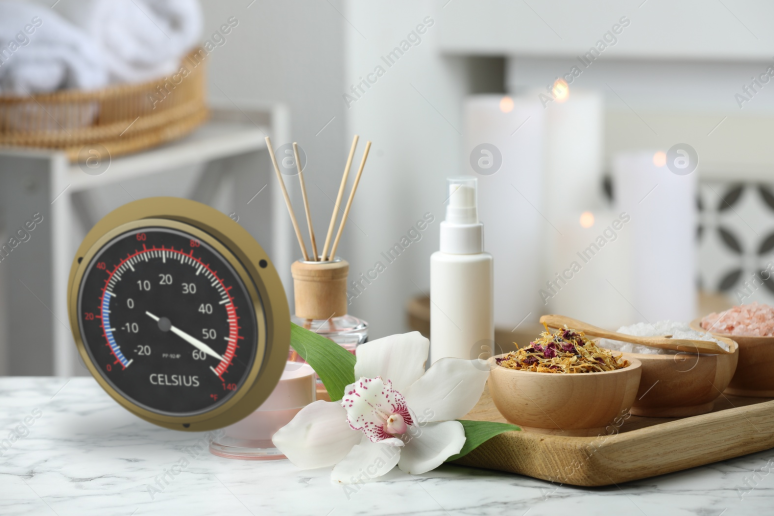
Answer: 55 °C
